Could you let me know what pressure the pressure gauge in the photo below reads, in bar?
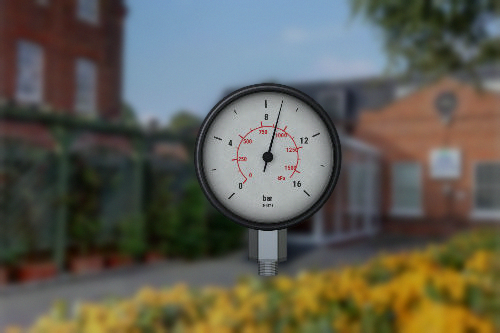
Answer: 9 bar
